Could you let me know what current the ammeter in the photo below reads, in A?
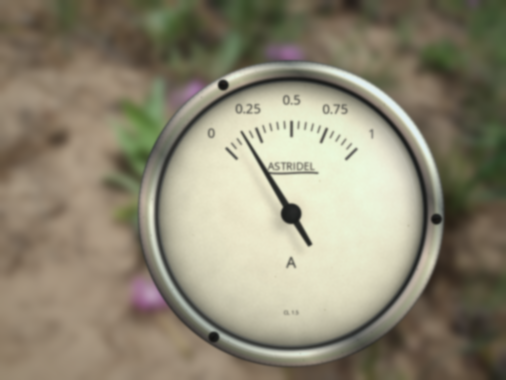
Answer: 0.15 A
